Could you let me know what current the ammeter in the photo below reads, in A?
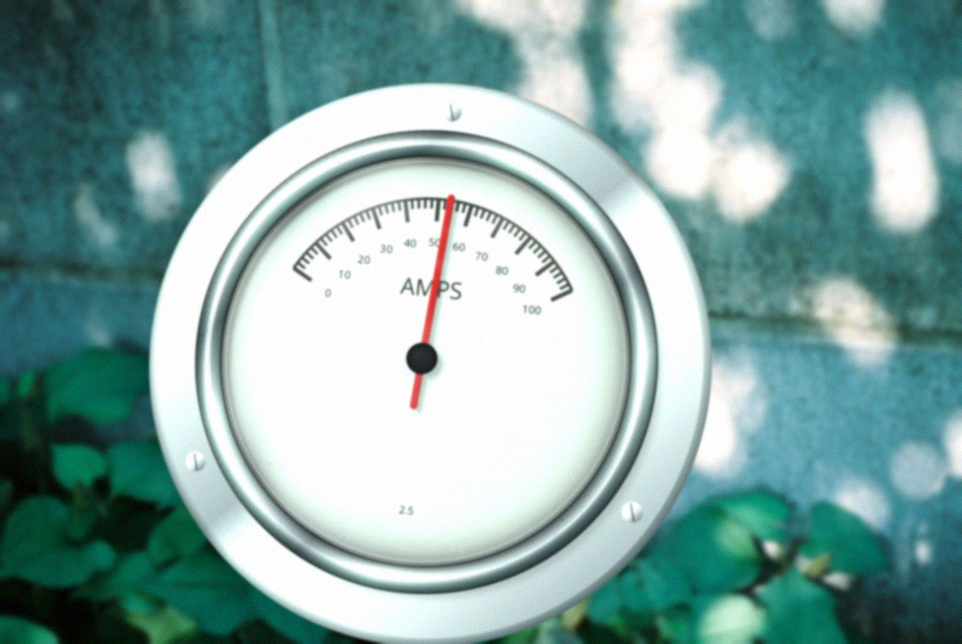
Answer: 54 A
